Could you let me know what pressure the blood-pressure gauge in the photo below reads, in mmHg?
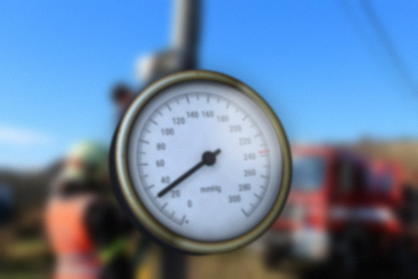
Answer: 30 mmHg
